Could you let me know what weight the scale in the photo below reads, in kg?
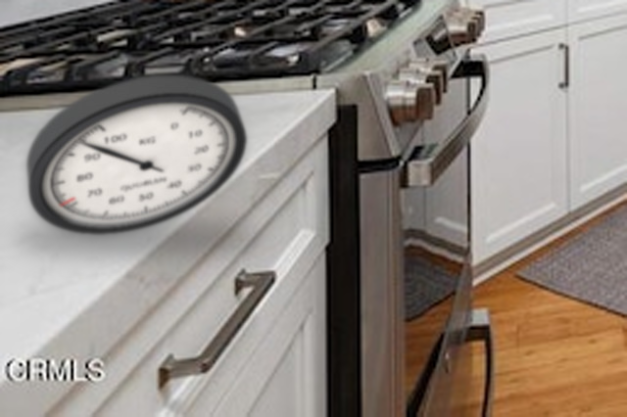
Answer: 95 kg
